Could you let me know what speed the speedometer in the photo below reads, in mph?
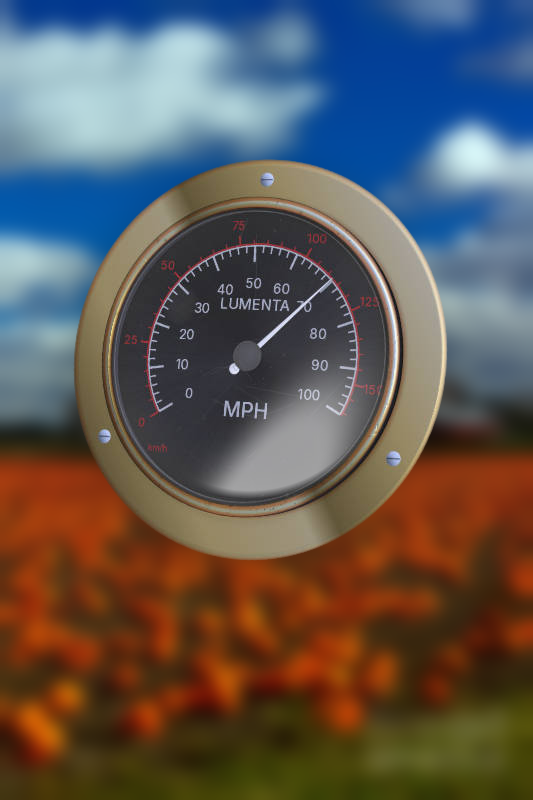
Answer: 70 mph
